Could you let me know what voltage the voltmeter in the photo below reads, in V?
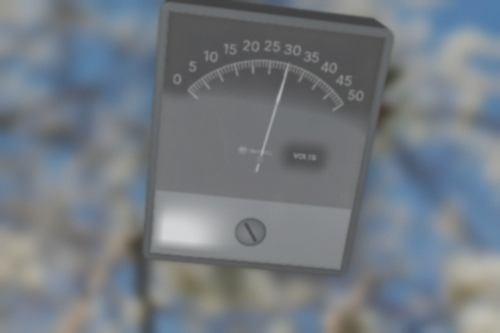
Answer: 30 V
